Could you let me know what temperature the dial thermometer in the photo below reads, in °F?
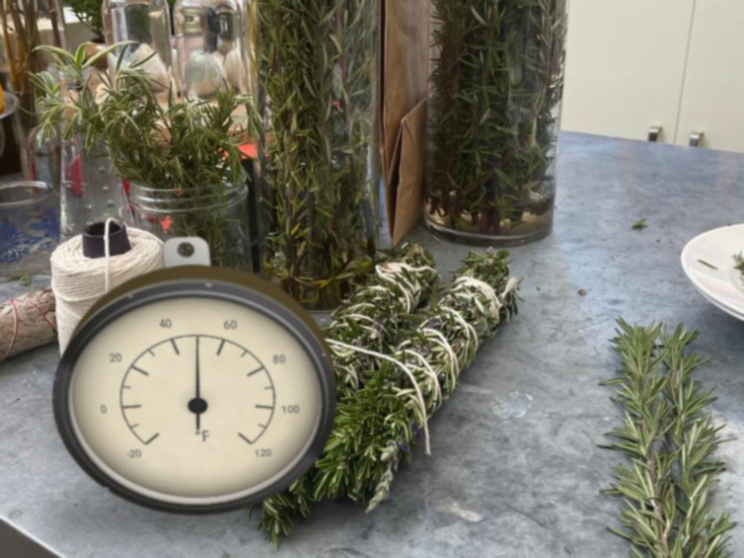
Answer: 50 °F
